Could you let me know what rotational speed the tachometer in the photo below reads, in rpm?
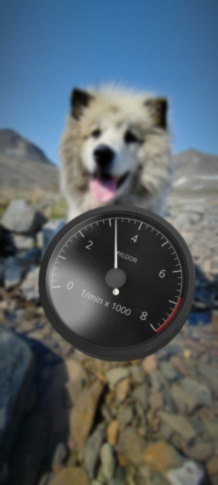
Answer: 3200 rpm
